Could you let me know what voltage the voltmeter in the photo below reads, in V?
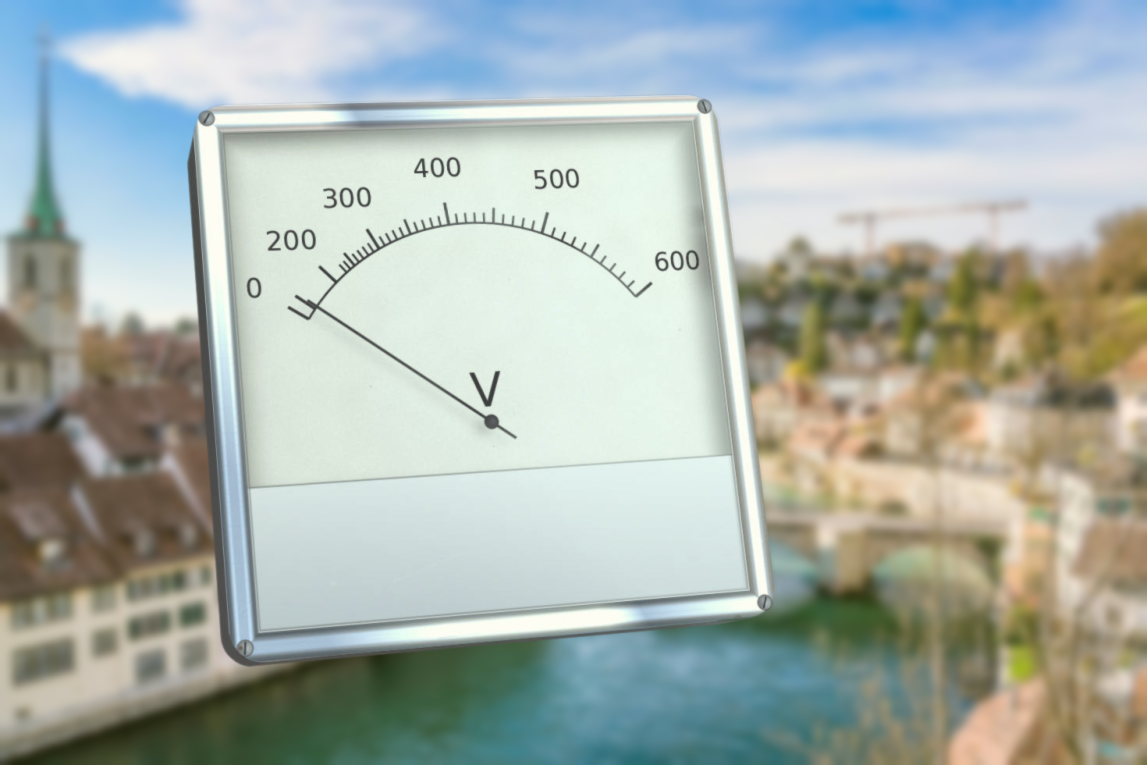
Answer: 100 V
